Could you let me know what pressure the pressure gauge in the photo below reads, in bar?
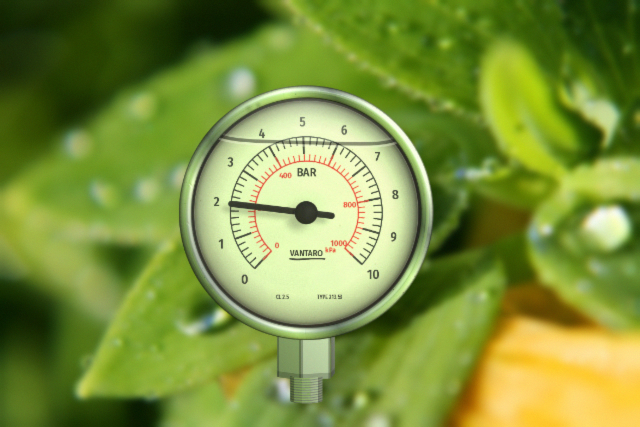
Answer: 2 bar
